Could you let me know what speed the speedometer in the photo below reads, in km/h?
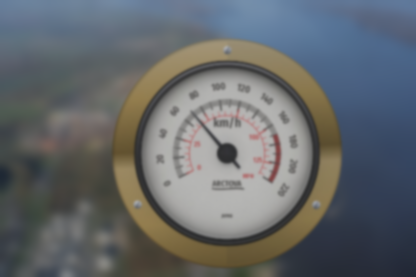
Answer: 70 km/h
